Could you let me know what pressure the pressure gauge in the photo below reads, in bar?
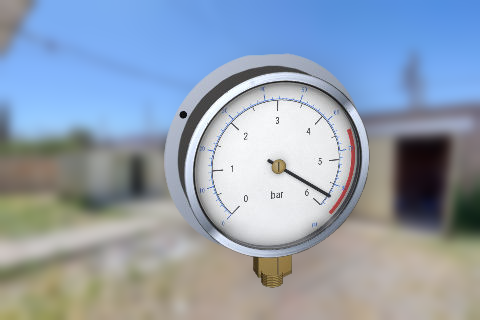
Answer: 5.75 bar
